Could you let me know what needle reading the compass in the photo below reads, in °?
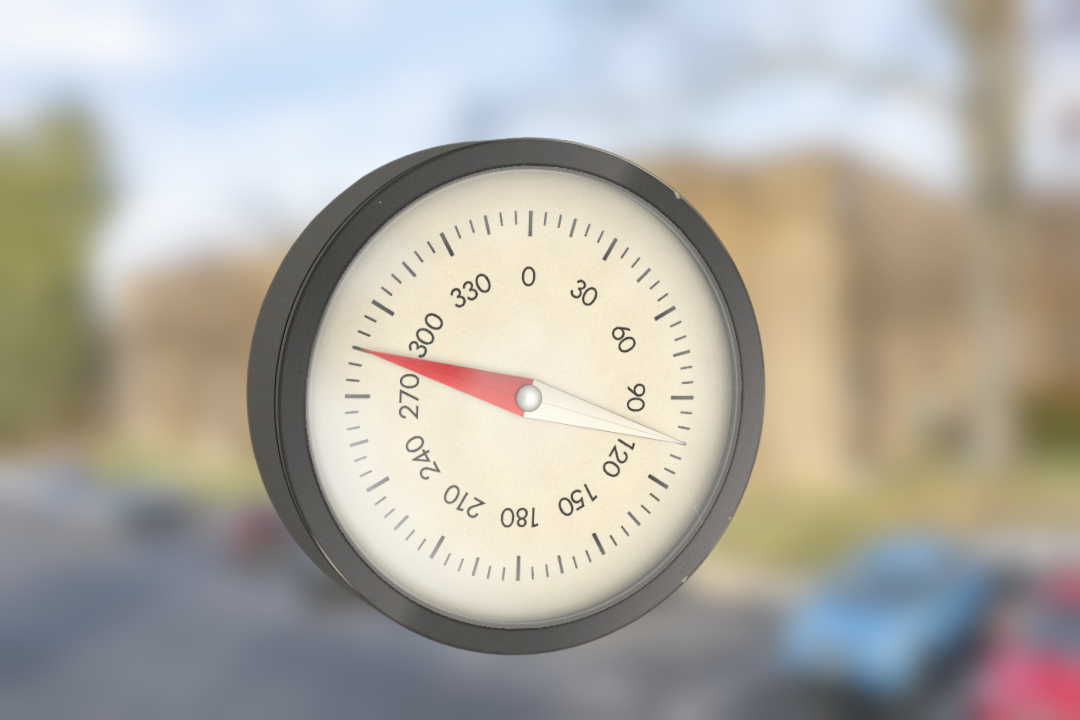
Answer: 285 °
